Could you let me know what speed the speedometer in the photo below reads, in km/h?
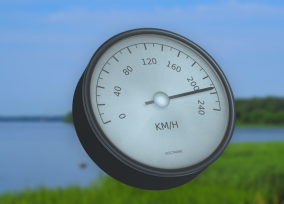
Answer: 215 km/h
